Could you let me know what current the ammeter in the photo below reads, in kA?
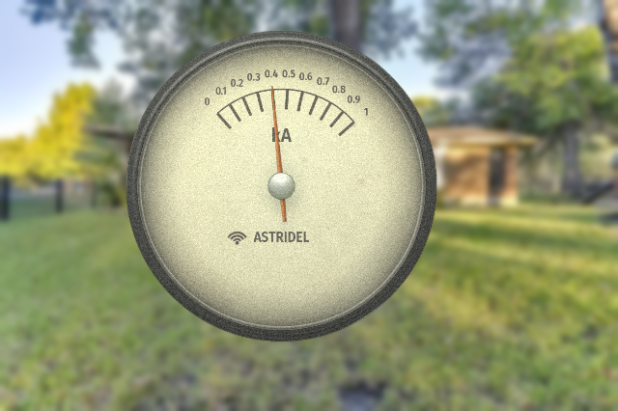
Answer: 0.4 kA
